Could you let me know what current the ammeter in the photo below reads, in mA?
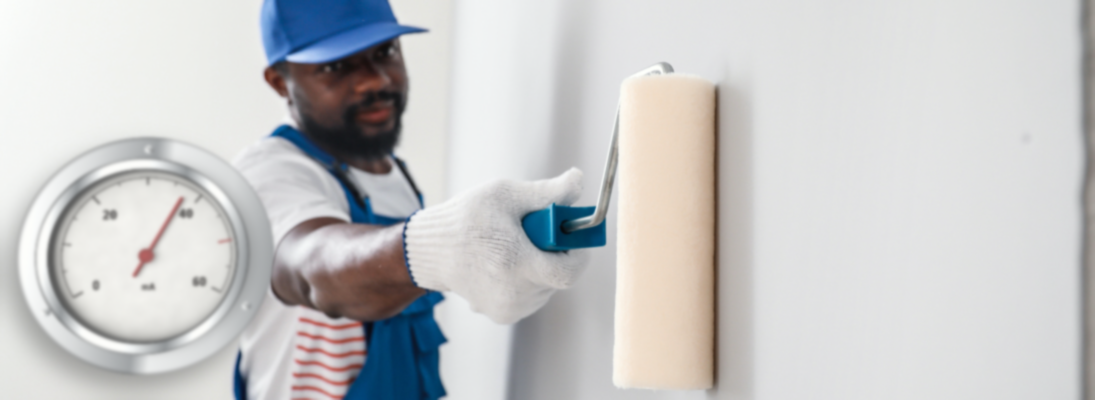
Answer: 37.5 mA
